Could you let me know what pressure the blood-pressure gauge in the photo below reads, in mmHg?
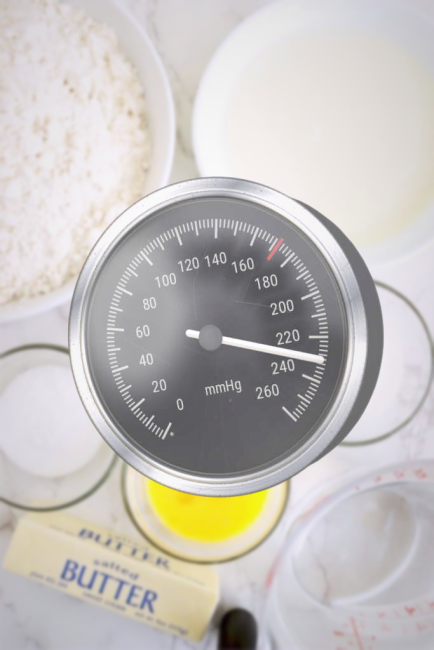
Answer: 230 mmHg
